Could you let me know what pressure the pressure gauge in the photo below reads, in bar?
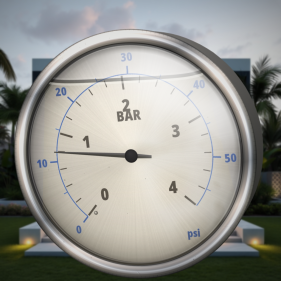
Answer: 0.8 bar
